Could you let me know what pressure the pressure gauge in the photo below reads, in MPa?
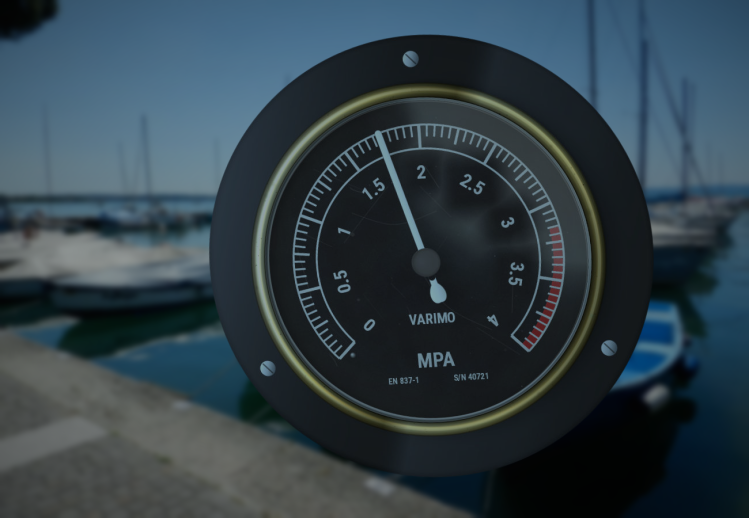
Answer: 1.75 MPa
